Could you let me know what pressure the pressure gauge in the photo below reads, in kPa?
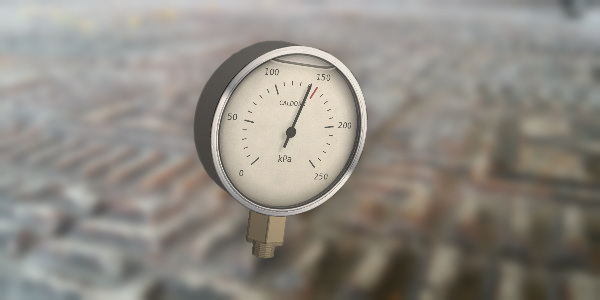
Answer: 140 kPa
